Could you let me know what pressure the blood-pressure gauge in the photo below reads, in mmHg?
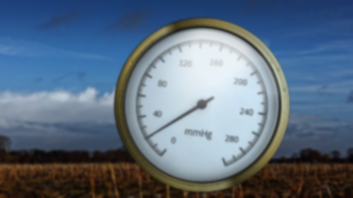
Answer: 20 mmHg
